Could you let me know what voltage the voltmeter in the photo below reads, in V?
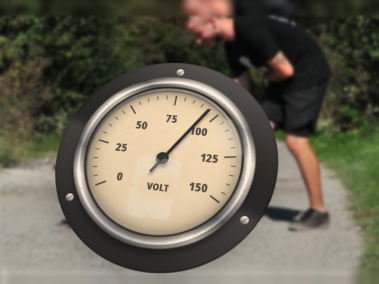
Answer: 95 V
